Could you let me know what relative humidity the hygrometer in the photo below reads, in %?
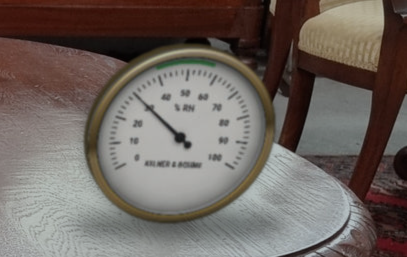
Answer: 30 %
